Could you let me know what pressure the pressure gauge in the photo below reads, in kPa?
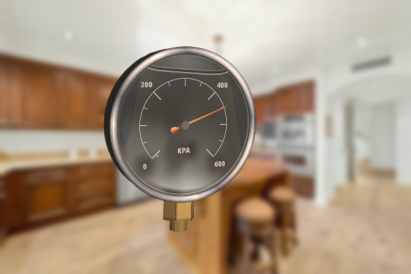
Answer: 450 kPa
